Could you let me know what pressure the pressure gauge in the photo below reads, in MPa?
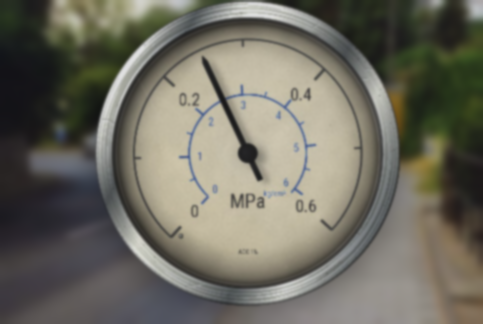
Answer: 0.25 MPa
